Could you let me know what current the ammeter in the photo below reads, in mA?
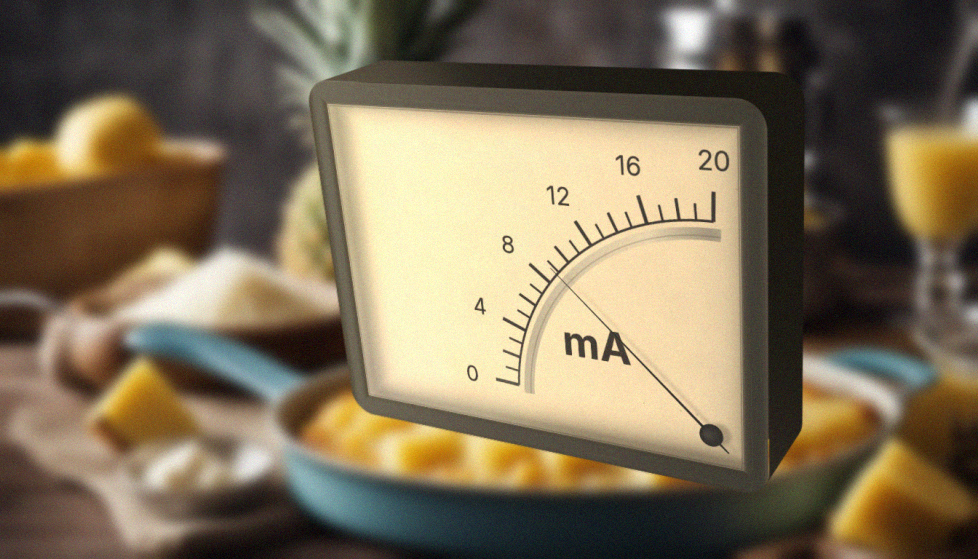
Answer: 9 mA
